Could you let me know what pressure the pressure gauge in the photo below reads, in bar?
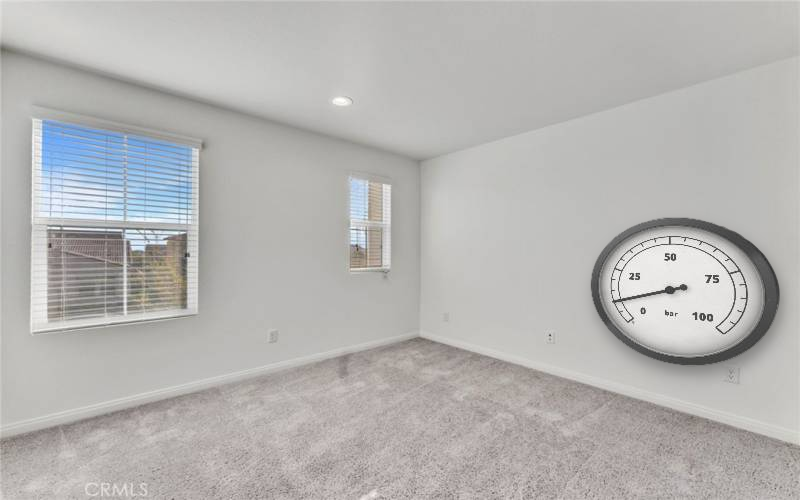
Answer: 10 bar
